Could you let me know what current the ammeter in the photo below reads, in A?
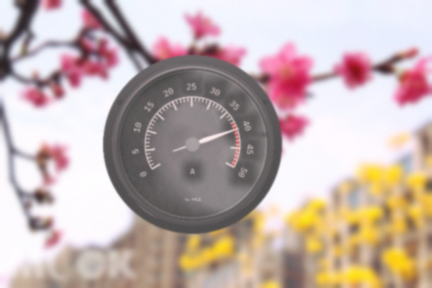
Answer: 40 A
